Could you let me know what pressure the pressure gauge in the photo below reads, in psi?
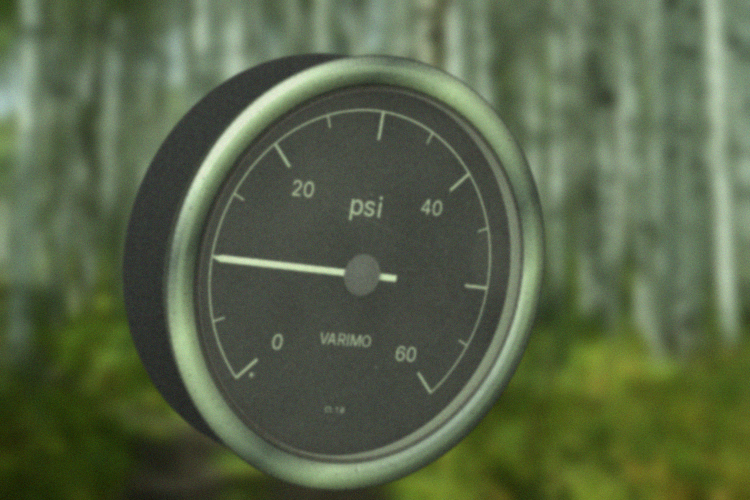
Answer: 10 psi
